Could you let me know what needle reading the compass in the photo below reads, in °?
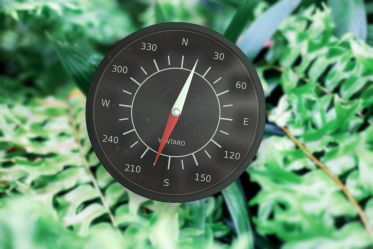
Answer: 195 °
